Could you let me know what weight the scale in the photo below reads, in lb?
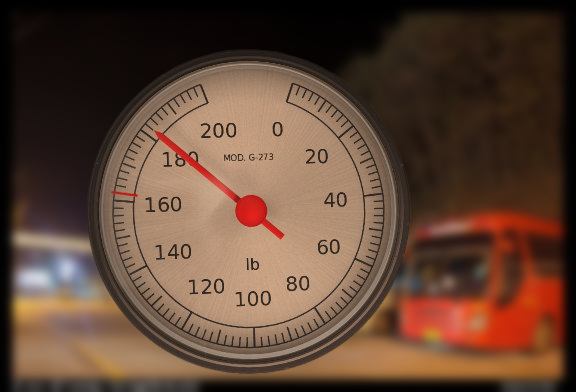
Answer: 182 lb
